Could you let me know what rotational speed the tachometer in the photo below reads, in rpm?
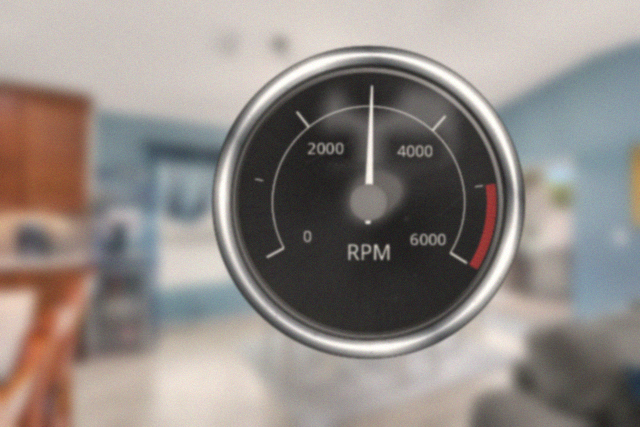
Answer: 3000 rpm
